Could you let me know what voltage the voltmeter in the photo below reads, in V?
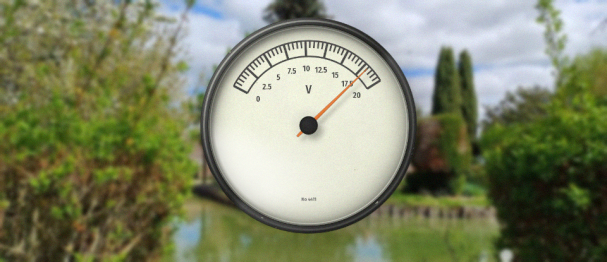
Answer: 18 V
